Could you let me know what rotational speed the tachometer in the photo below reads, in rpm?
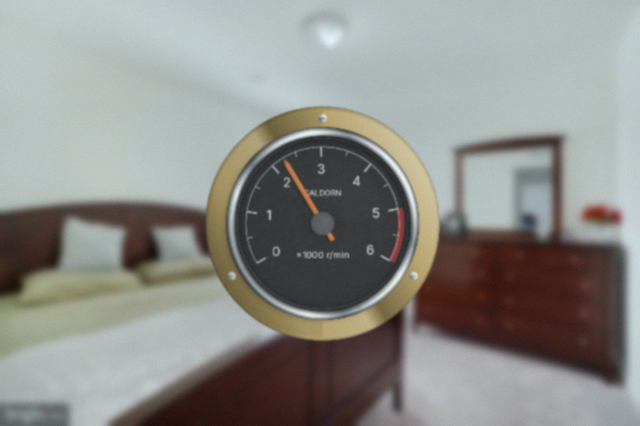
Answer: 2250 rpm
